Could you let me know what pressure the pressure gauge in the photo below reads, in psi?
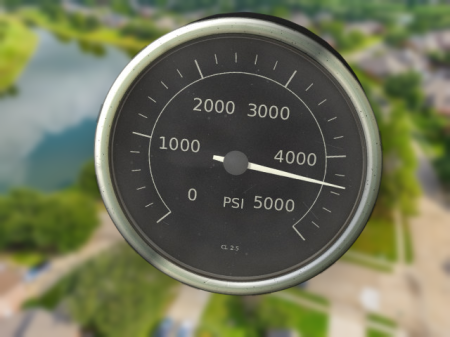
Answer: 4300 psi
